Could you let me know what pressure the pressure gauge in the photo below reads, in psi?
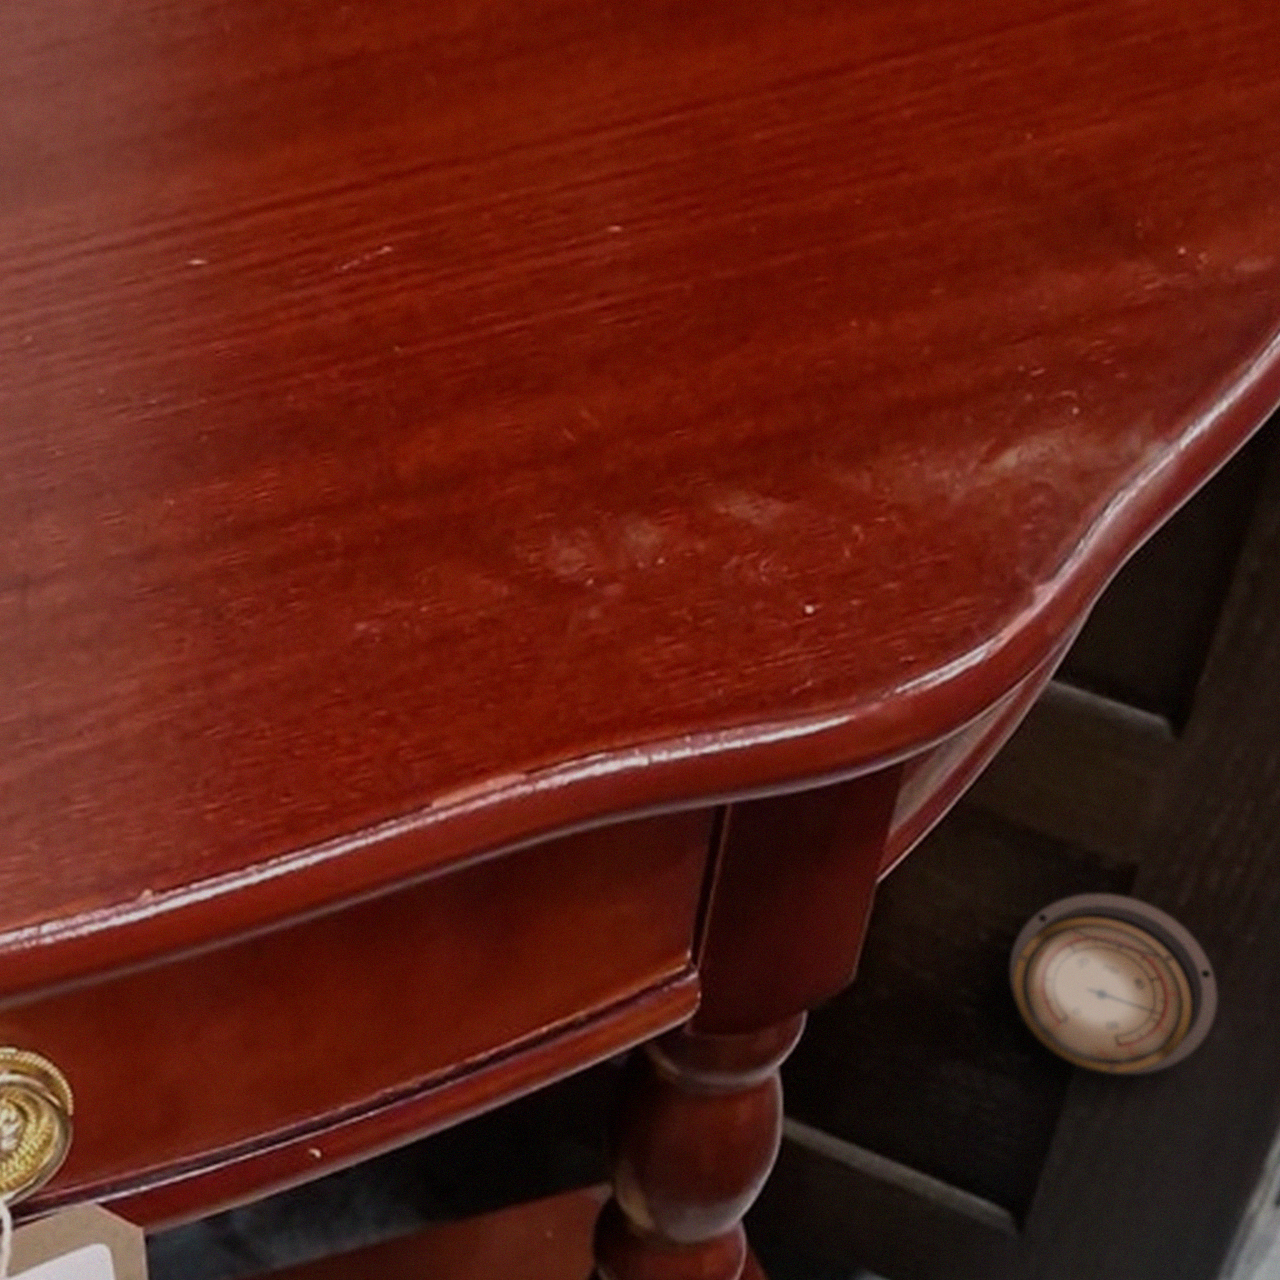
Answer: 47.5 psi
